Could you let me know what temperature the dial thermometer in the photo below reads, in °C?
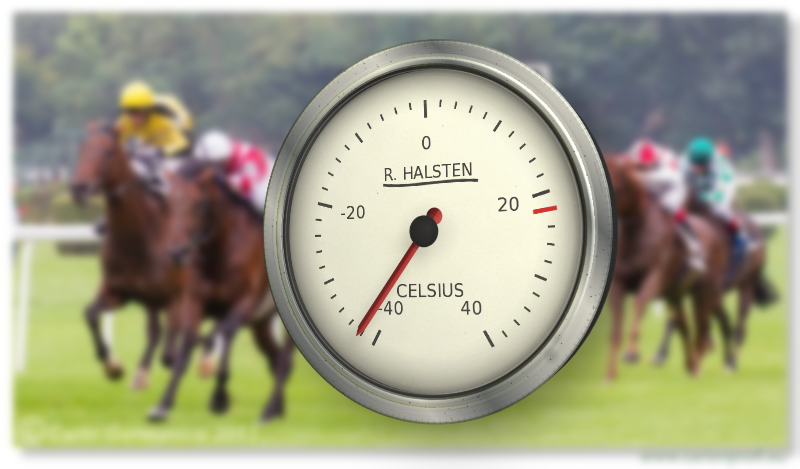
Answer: -38 °C
